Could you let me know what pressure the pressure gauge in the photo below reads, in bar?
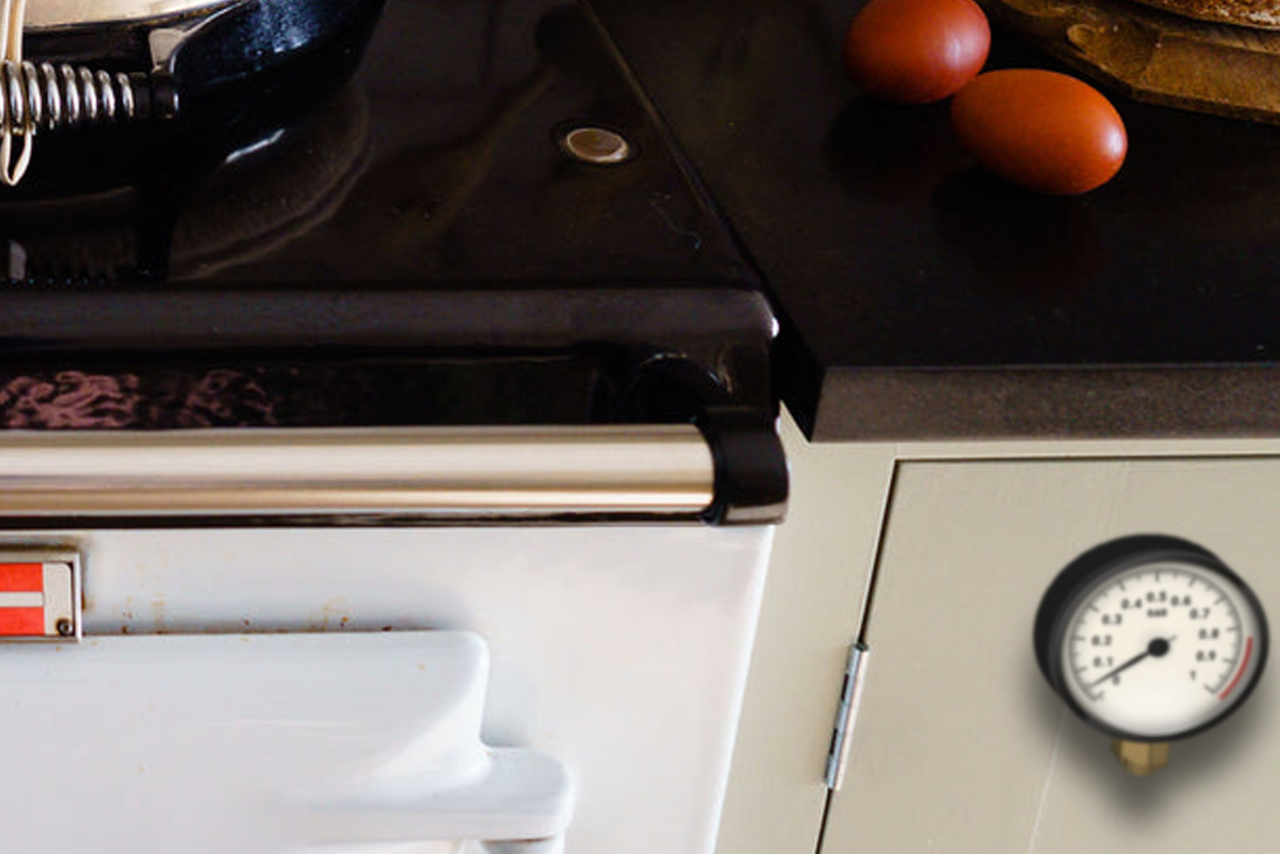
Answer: 0.05 bar
